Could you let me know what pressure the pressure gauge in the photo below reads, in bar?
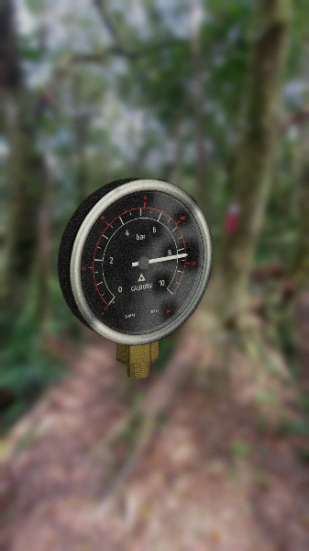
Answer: 8.25 bar
